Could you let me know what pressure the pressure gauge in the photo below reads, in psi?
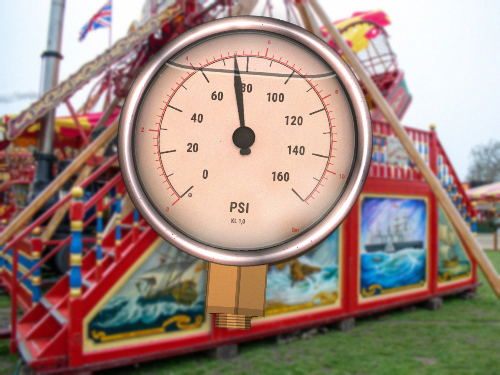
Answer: 75 psi
